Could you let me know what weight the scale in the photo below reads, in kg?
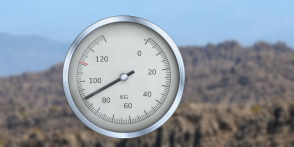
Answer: 90 kg
